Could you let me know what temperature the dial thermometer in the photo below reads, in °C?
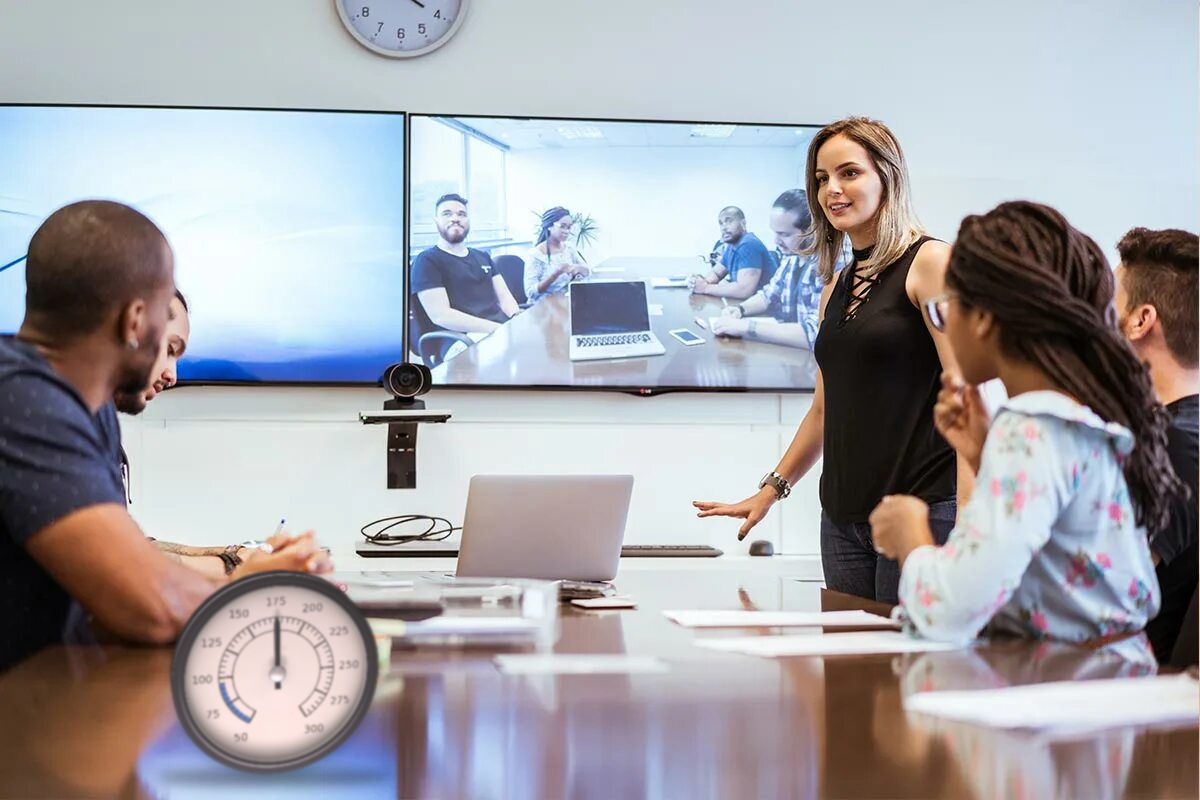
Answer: 175 °C
